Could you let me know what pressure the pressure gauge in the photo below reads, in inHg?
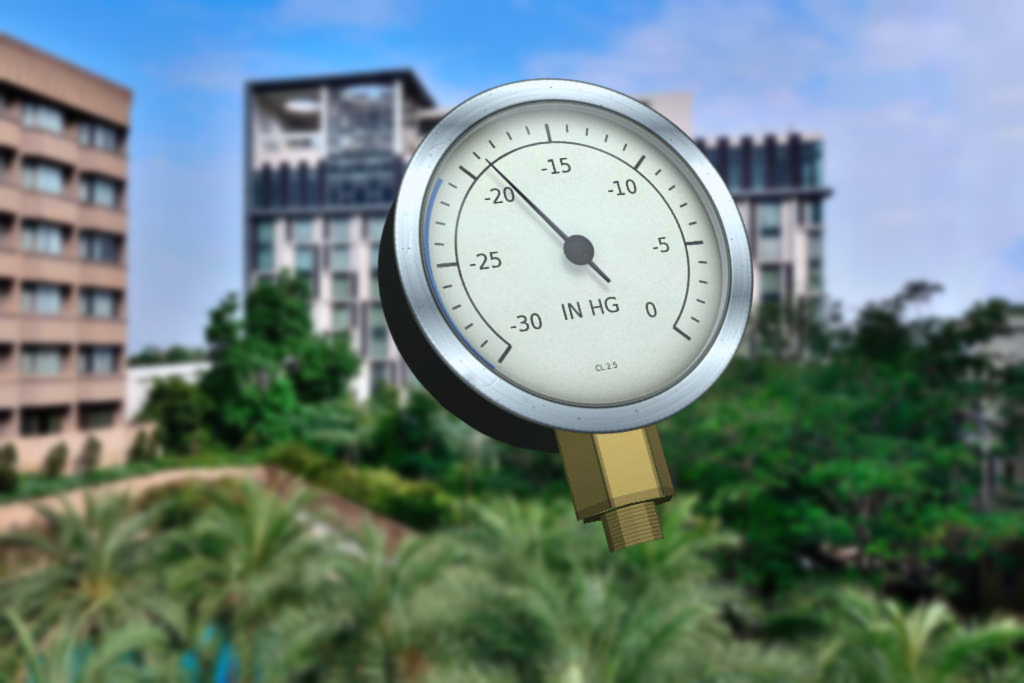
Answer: -19 inHg
